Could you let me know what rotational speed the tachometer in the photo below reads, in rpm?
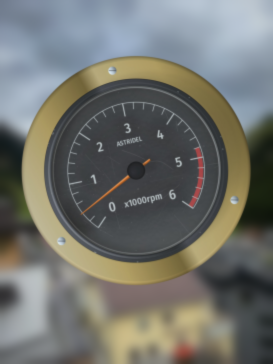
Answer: 400 rpm
